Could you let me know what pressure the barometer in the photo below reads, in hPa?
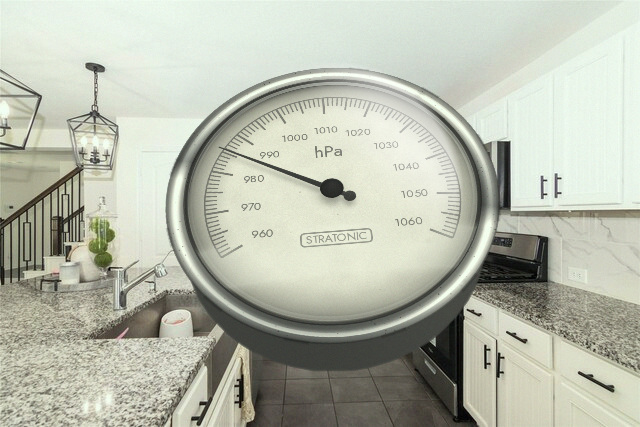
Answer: 985 hPa
